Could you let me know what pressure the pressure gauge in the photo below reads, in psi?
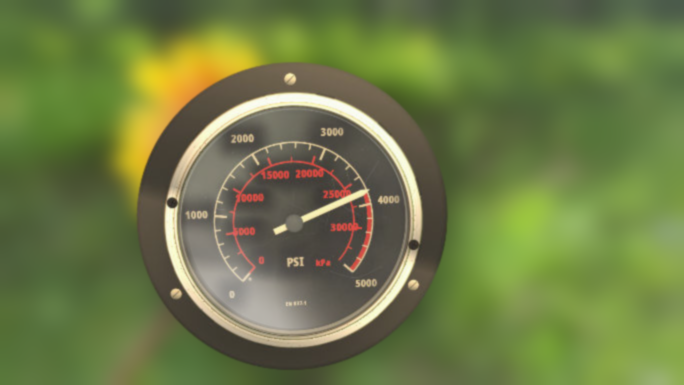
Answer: 3800 psi
